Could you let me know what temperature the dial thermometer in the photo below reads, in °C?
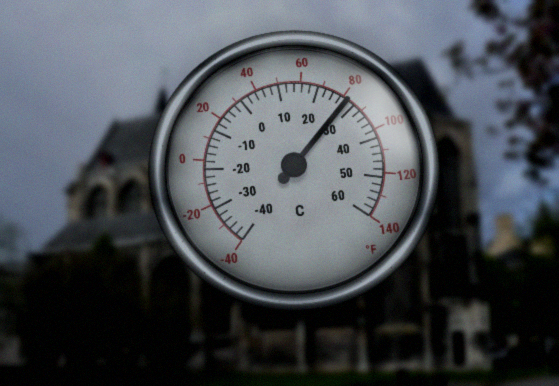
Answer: 28 °C
